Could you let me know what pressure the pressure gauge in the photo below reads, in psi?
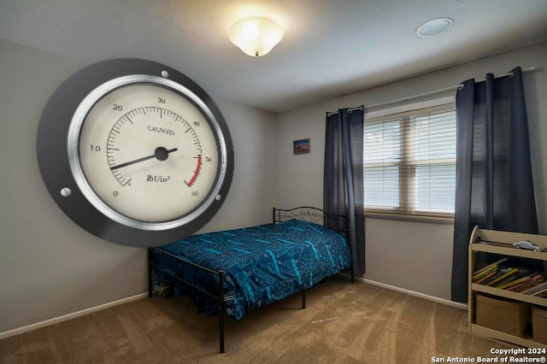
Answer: 5 psi
